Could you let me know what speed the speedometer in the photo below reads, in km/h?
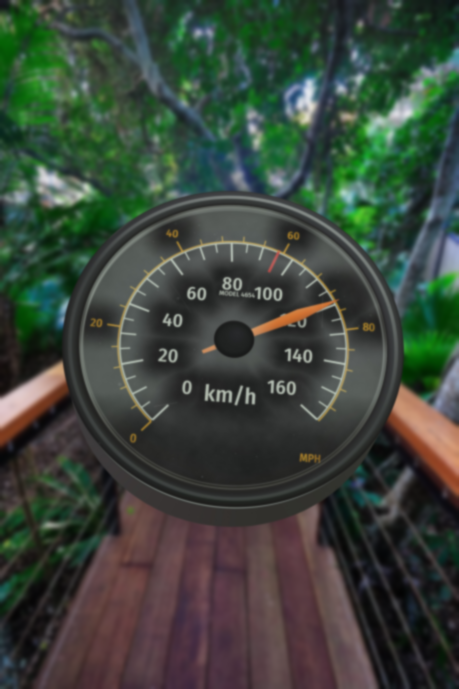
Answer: 120 km/h
